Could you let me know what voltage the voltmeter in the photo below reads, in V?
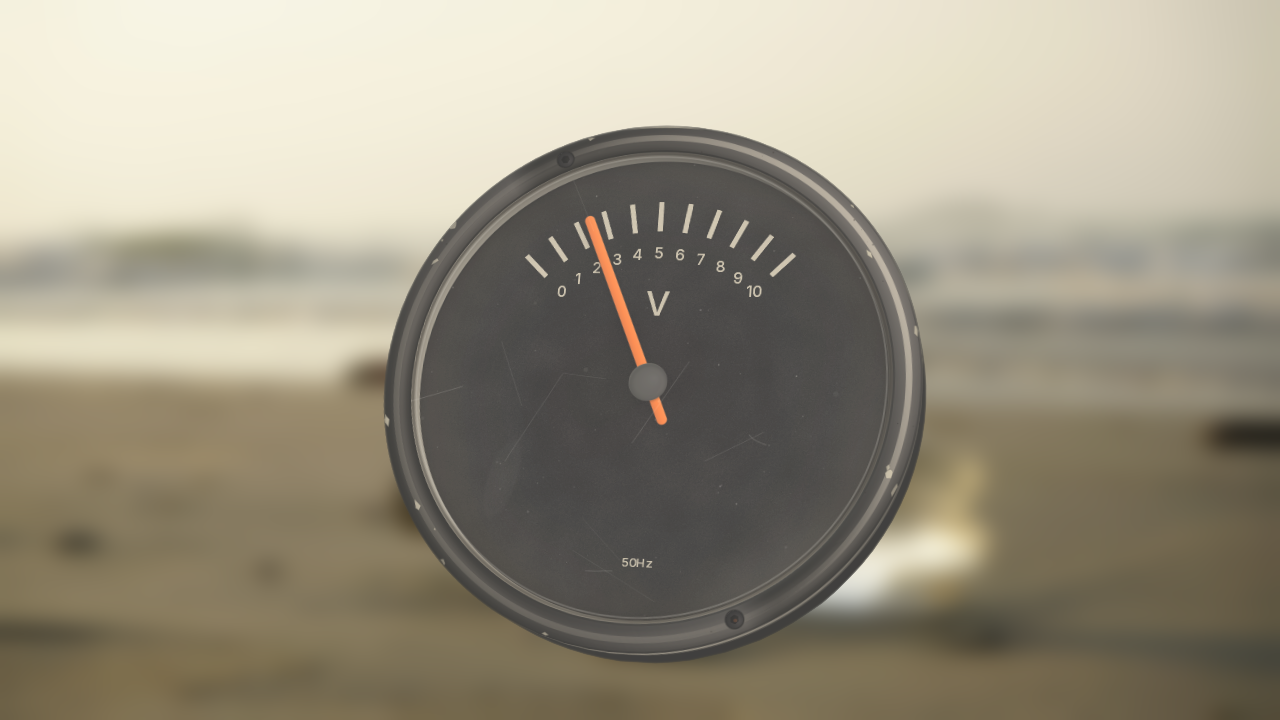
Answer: 2.5 V
